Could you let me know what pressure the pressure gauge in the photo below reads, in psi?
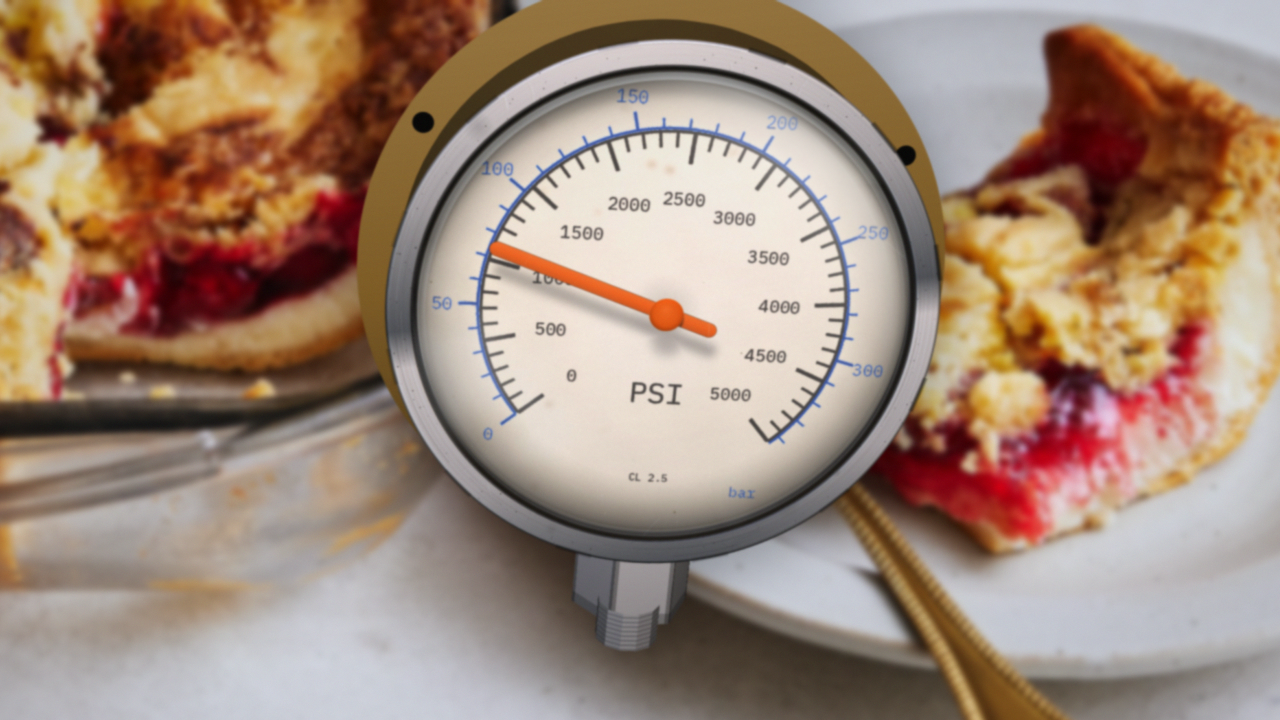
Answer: 1100 psi
